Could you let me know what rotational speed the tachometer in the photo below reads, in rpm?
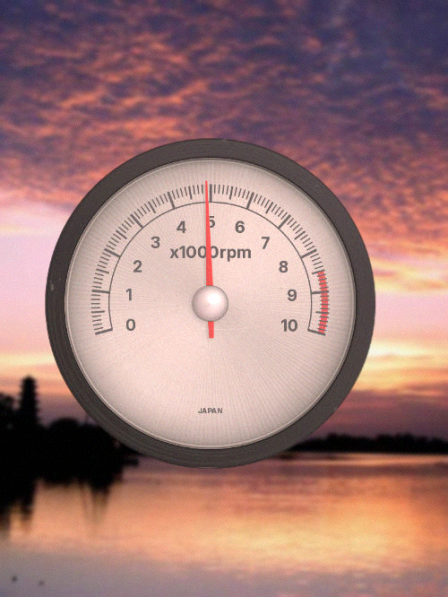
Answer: 4900 rpm
